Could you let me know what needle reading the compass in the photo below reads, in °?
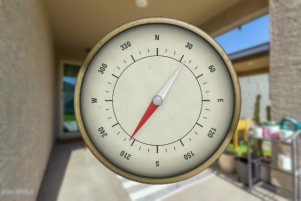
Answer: 215 °
